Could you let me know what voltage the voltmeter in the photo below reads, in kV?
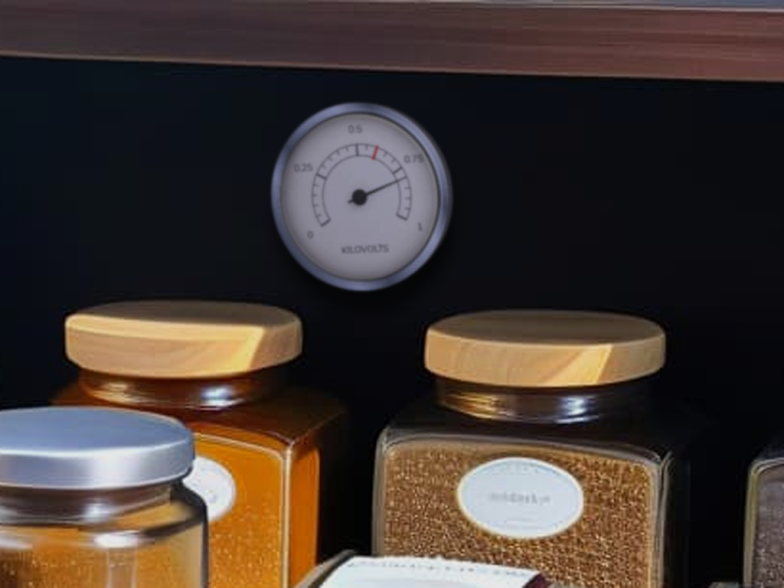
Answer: 0.8 kV
